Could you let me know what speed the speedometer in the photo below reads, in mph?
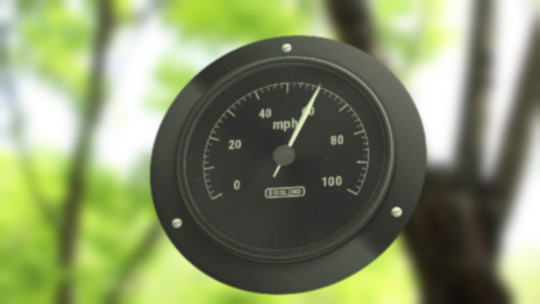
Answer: 60 mph
